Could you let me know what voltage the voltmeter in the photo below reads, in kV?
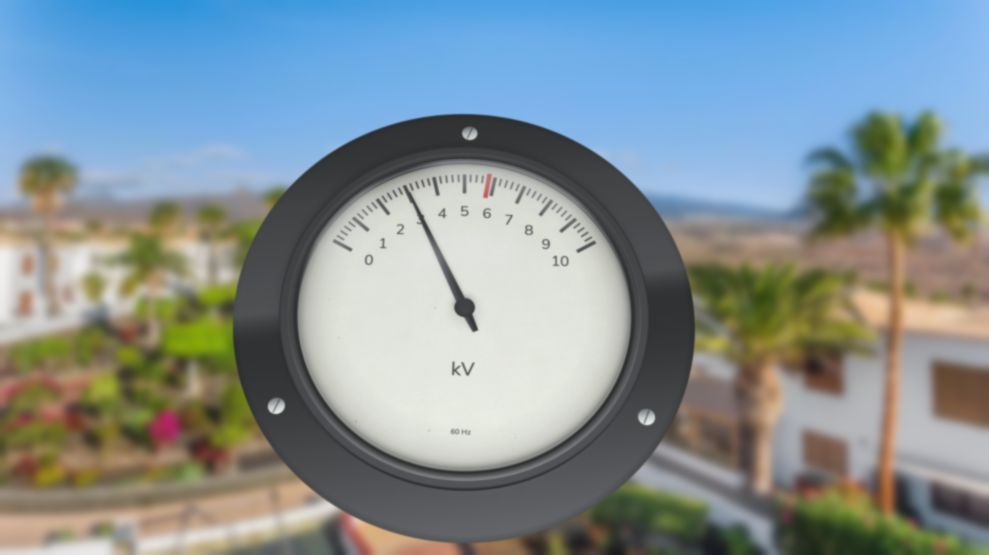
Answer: 3 kV
